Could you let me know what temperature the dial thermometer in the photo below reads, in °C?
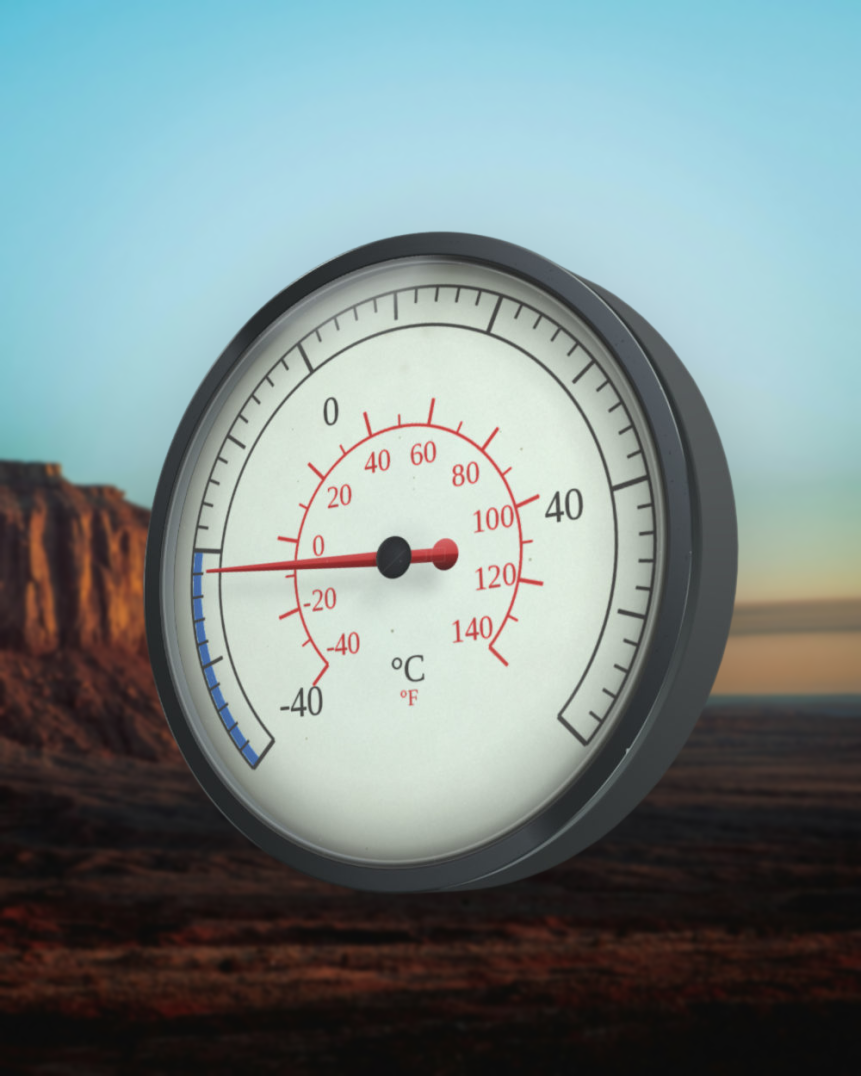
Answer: -22 °C
